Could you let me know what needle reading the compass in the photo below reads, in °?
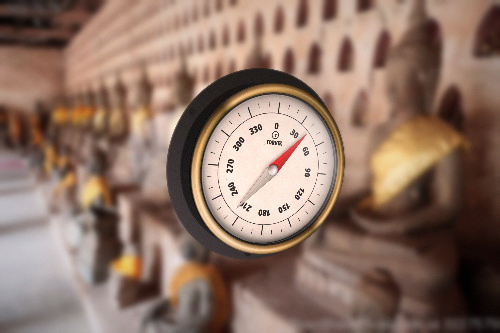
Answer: 40 °
